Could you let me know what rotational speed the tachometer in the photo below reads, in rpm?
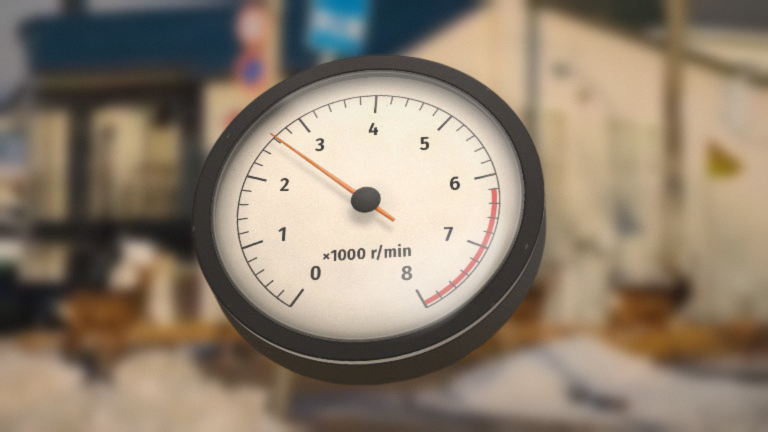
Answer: 2600 rpm
